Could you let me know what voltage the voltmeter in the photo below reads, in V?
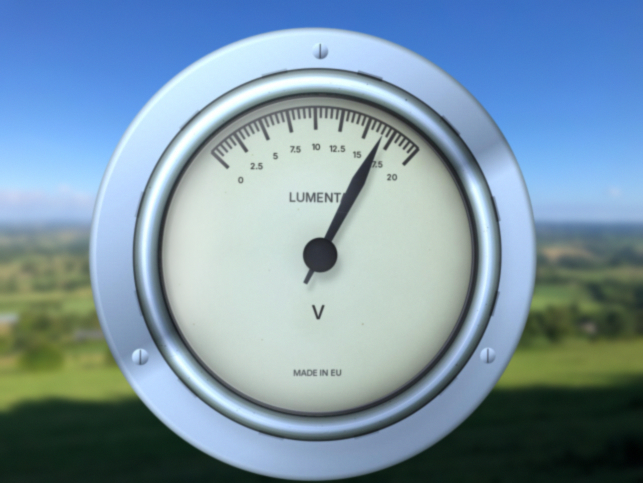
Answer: 16.5 V
